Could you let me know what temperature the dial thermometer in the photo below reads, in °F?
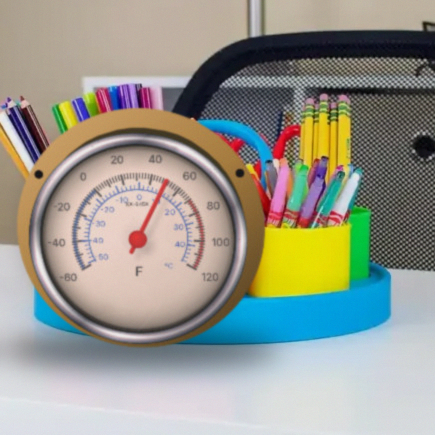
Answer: 50 °F
